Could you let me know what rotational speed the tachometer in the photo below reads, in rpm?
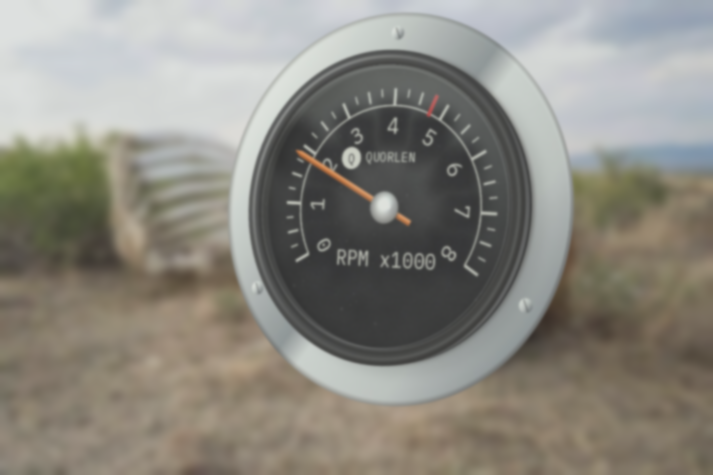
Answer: 1875 rpm
